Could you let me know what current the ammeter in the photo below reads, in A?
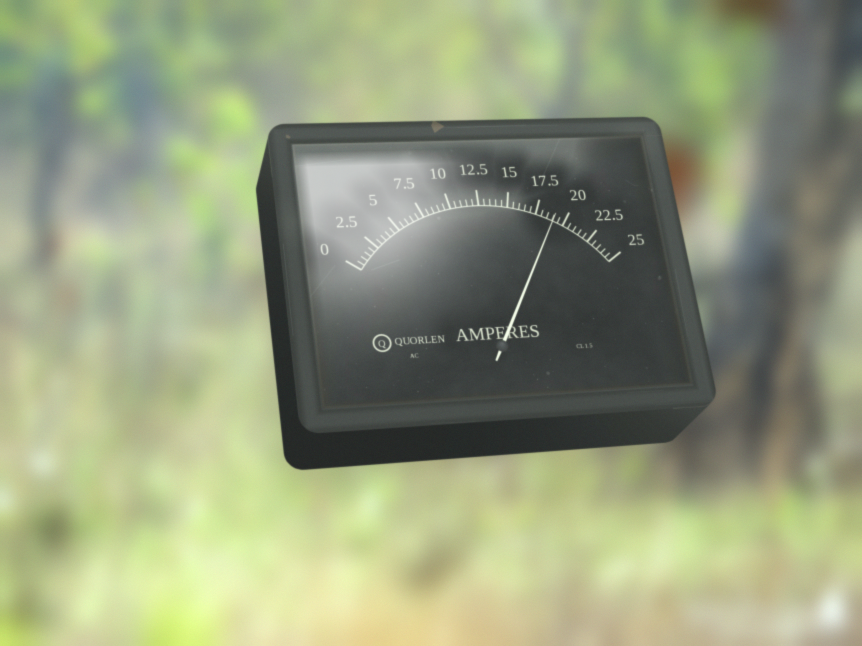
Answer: 19 A
